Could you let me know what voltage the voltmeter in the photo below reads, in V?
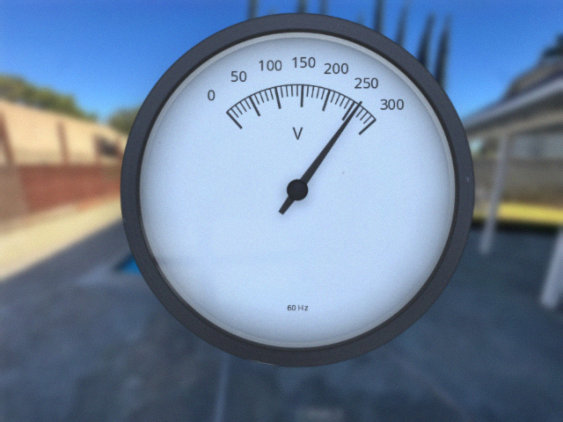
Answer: 260 V
